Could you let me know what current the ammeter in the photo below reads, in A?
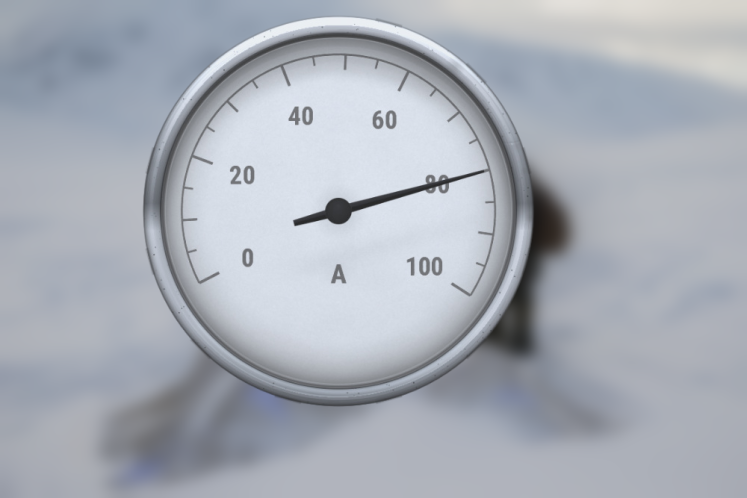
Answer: 80 A
